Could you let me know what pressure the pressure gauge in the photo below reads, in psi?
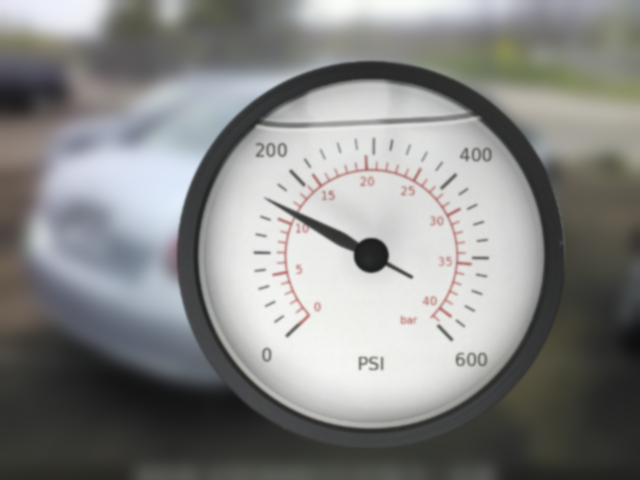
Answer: 160 psi
